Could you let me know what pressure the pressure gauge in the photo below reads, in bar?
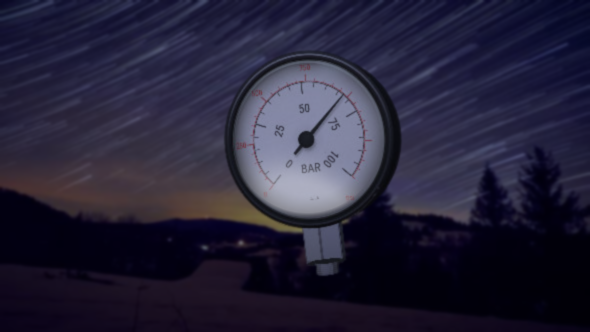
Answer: 67.5 bar
